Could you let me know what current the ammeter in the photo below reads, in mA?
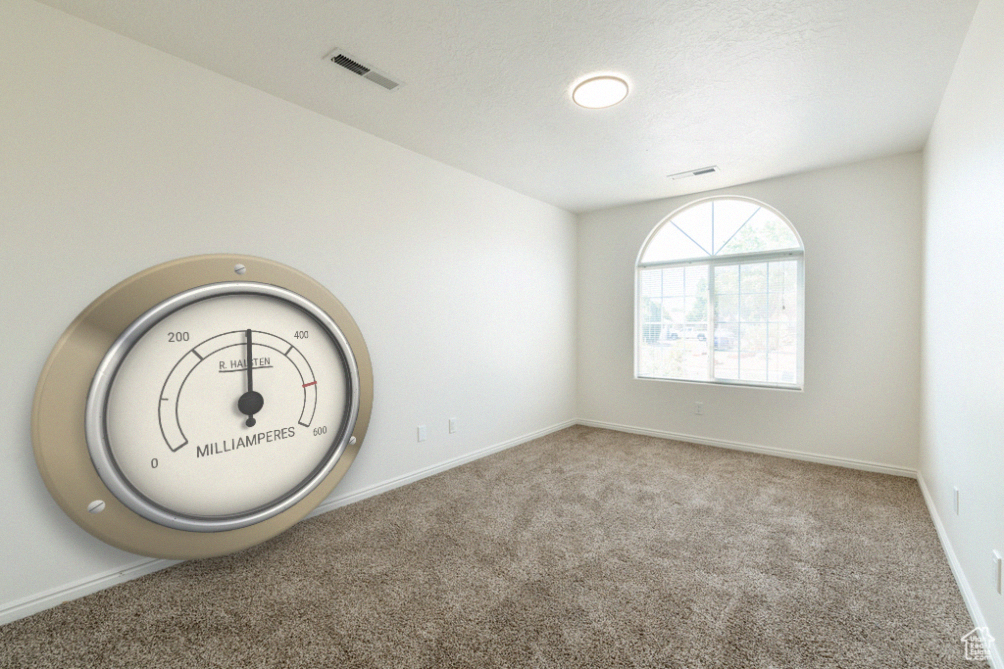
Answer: 300 mA
